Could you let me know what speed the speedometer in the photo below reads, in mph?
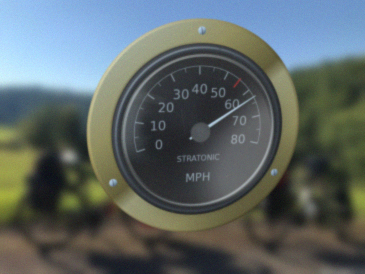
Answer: 62.5 mph
